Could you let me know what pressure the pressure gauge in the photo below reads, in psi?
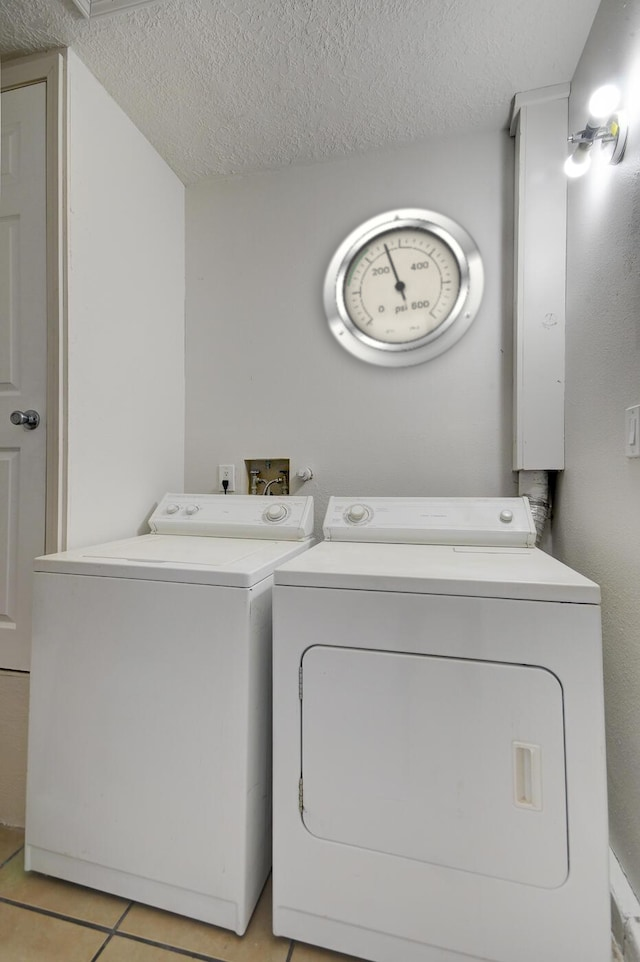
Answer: 260 psi
